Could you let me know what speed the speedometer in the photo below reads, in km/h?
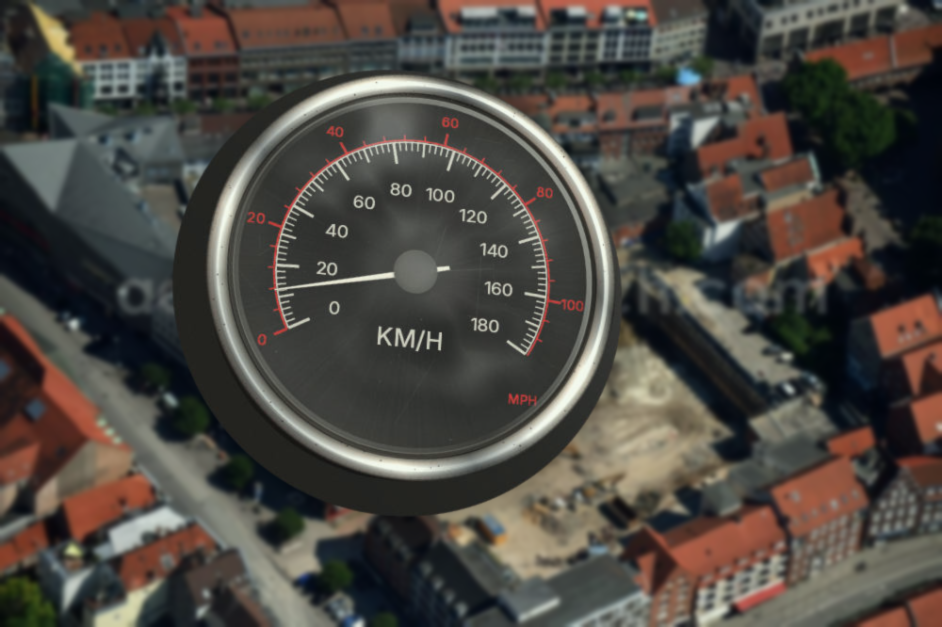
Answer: 12 km/h
